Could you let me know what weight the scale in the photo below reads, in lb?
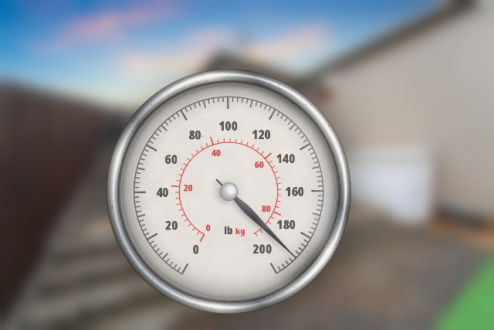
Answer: 190 lb
